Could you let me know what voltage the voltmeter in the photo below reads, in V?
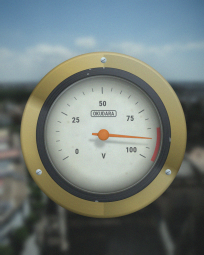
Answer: 90 V
